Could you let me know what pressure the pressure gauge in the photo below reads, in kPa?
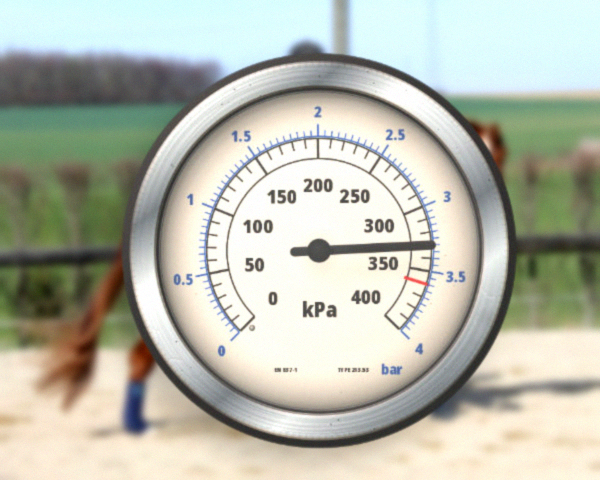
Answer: 330 kPa
